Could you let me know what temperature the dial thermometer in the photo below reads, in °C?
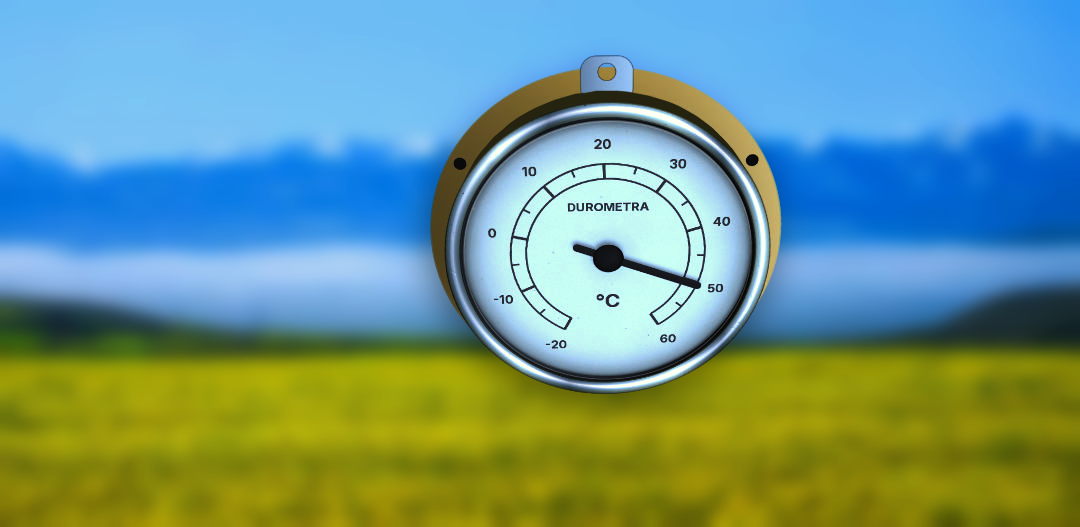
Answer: 50 °C
